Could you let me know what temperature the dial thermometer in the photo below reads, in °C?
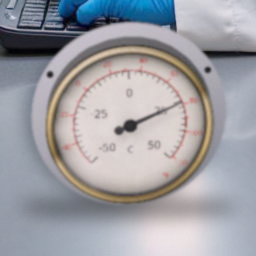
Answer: 25 °C
